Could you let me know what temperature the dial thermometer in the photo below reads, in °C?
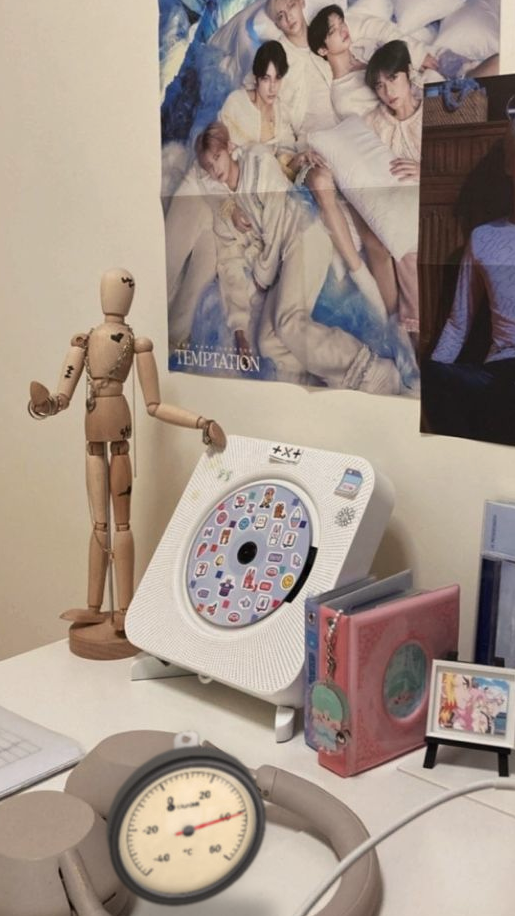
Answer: 40 °C
